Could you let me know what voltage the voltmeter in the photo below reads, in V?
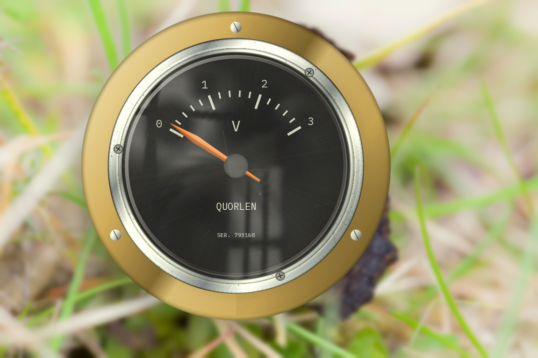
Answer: 0.1 V
